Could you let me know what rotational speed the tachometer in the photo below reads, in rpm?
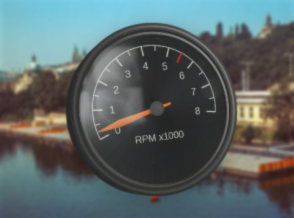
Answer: 250 rpm
